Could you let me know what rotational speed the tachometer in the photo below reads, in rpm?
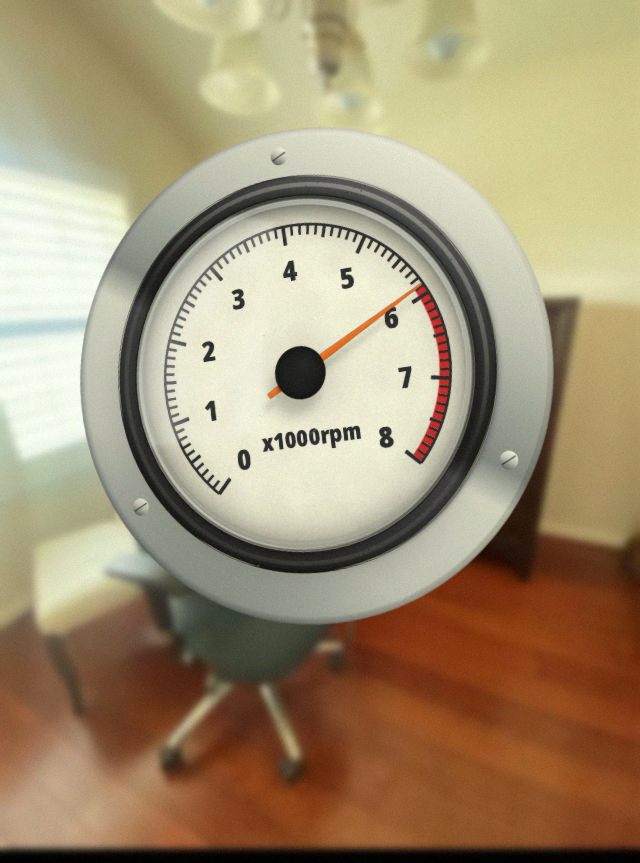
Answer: 5900 rpm
